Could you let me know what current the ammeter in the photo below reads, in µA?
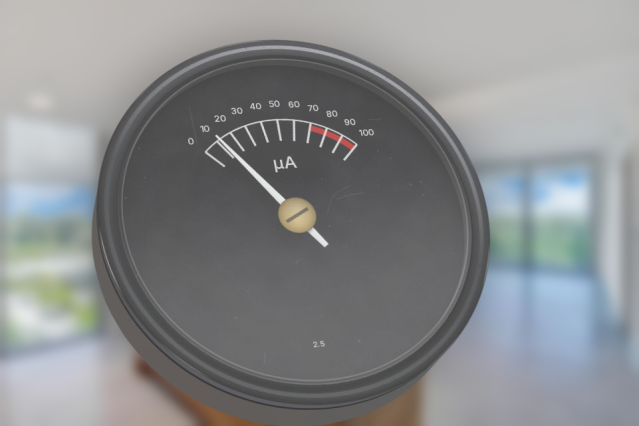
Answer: 10 µA
